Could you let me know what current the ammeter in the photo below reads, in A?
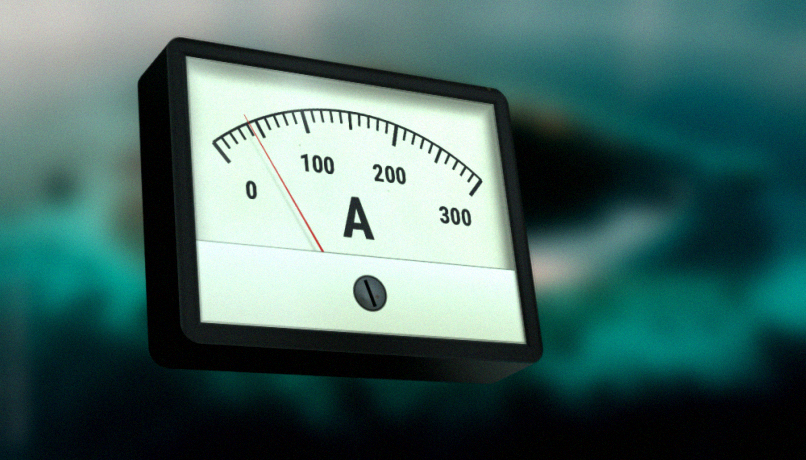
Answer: 40 A
